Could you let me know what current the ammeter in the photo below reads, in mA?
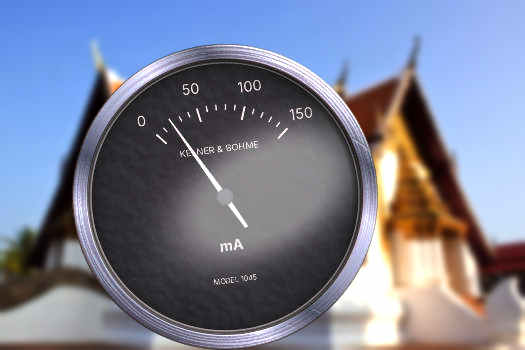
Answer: 20 mA
